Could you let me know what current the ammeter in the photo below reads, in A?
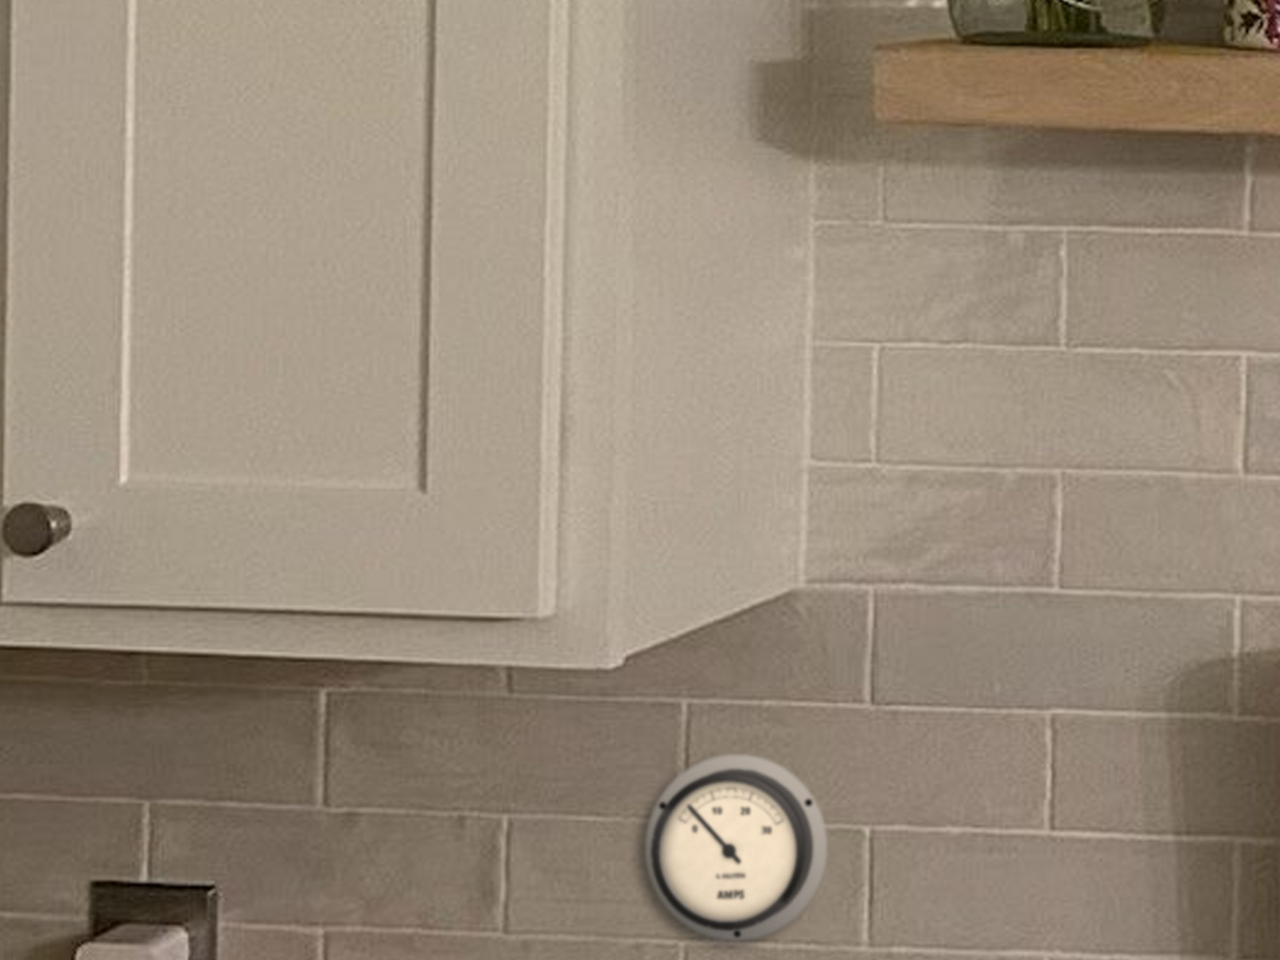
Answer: 4 A
